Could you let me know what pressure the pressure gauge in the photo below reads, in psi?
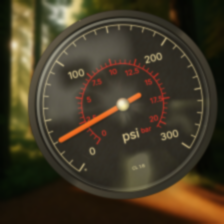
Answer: 30 psi
